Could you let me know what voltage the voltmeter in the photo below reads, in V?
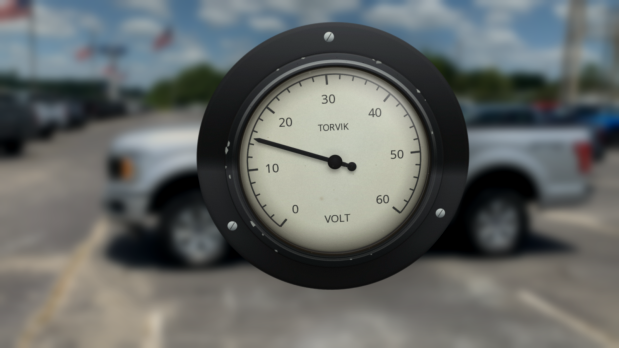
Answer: 15 V
